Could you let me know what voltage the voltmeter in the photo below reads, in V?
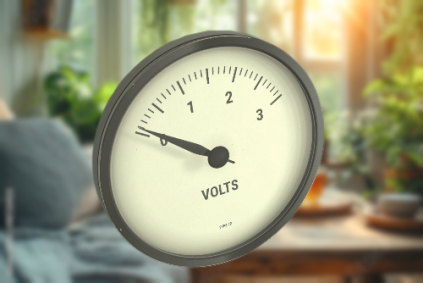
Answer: 0.1 V
